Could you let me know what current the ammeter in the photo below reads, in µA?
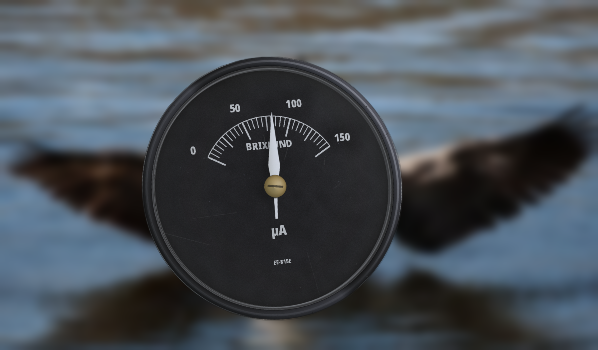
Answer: 80 µA
